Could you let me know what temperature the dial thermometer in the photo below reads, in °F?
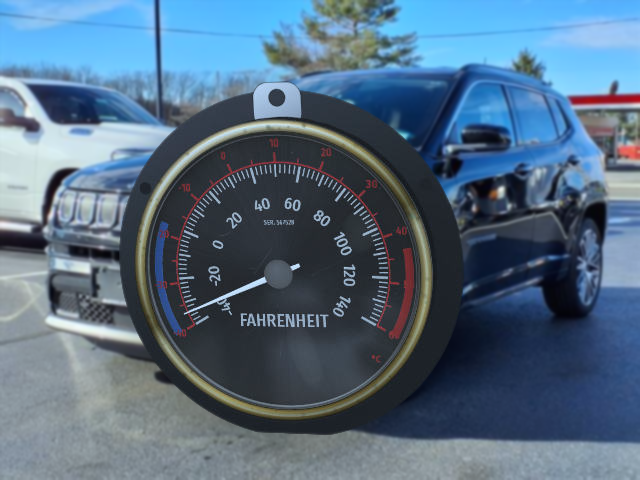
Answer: -34 °F
